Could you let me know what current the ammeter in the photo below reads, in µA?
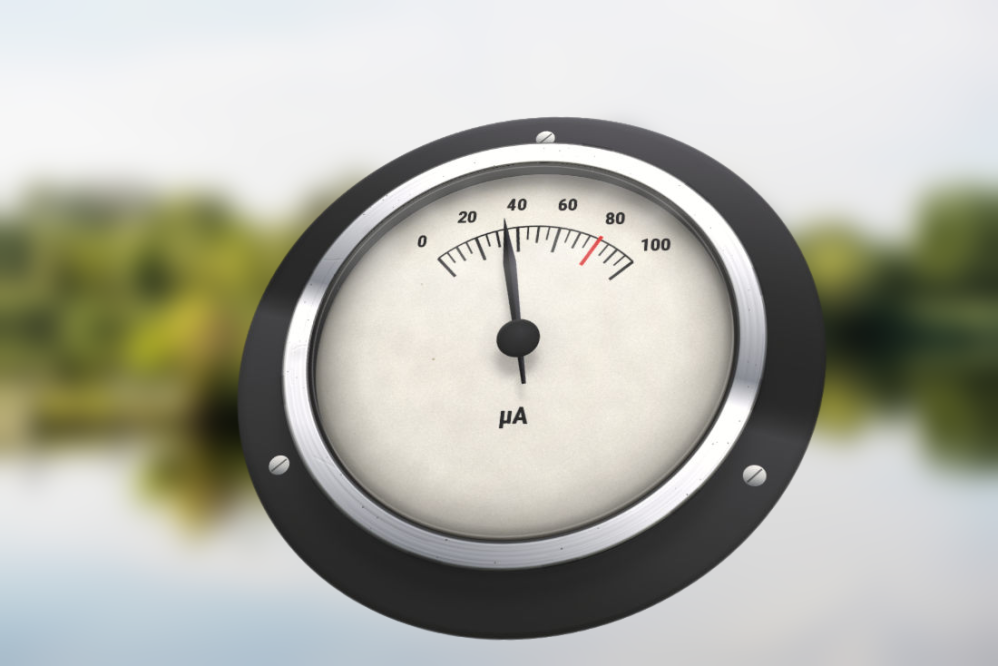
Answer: 35 µA
